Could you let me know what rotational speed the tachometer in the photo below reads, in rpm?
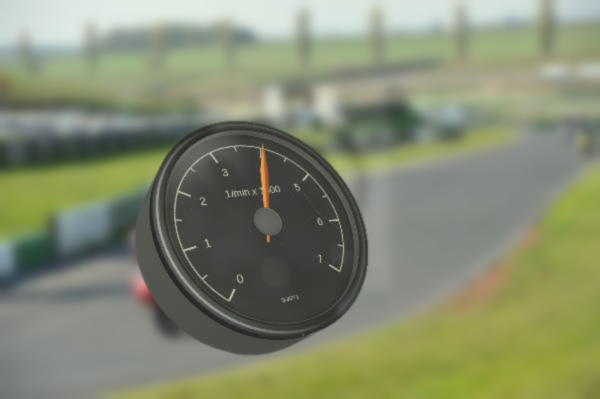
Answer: 4000 rpm
